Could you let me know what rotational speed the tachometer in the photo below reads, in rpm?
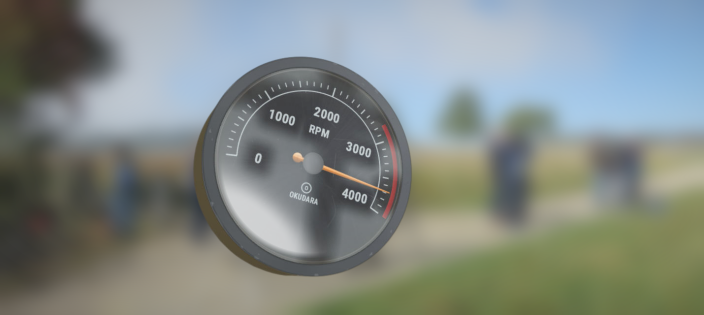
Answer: 3700 rpm
